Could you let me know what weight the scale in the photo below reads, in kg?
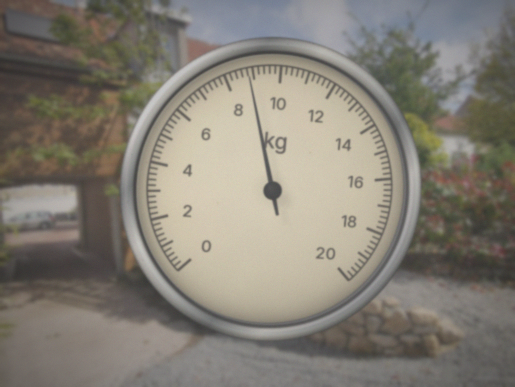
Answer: 8.8 kg
